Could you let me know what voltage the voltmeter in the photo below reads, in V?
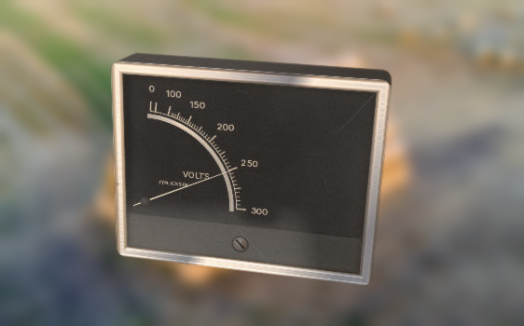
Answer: 250 V
